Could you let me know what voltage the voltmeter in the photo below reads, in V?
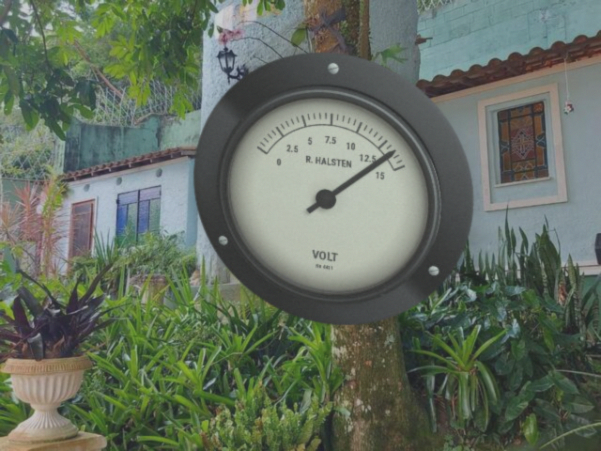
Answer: 13.5 V
